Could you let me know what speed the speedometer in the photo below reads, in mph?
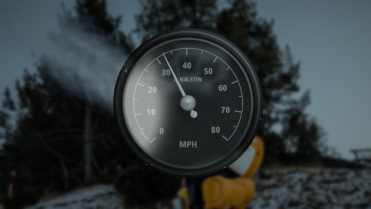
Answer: 32.5 mph
